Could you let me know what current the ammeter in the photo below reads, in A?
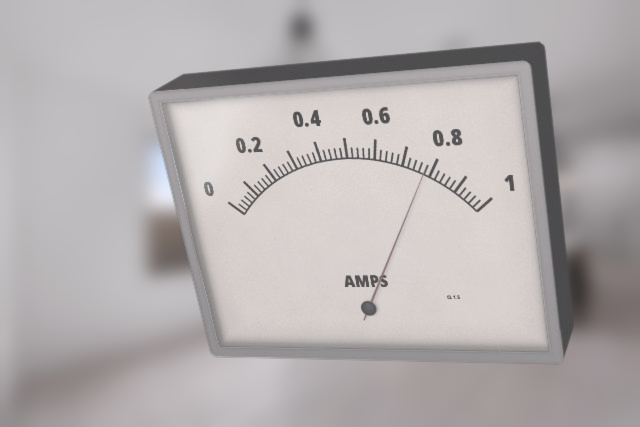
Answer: 0.78 A
